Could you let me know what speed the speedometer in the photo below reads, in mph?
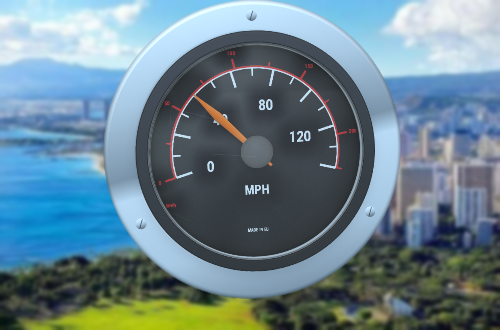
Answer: 40 mph
